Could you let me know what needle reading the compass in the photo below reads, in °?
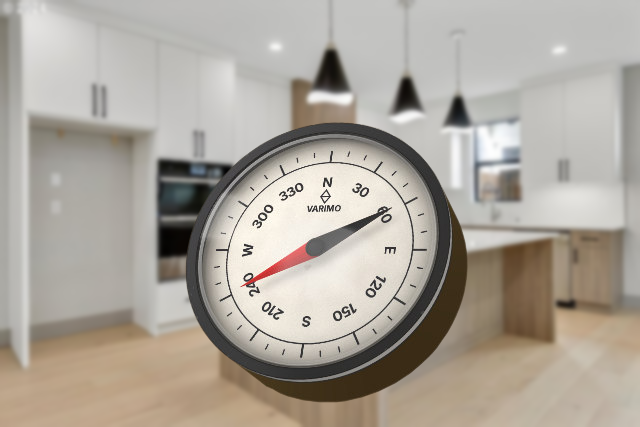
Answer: 240 °
